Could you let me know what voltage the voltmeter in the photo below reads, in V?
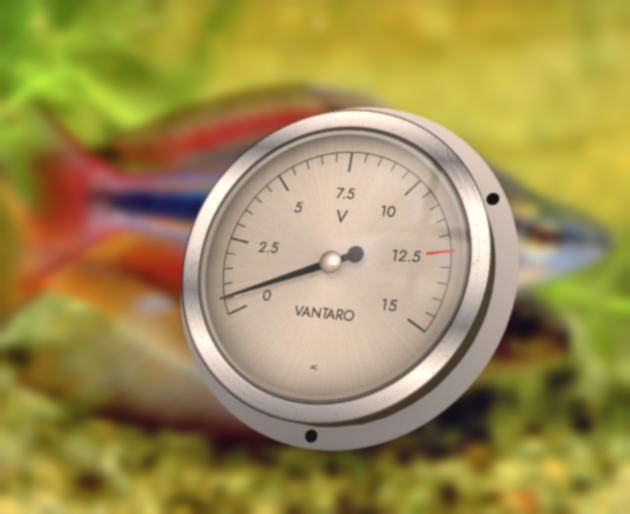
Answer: 0.5 V
